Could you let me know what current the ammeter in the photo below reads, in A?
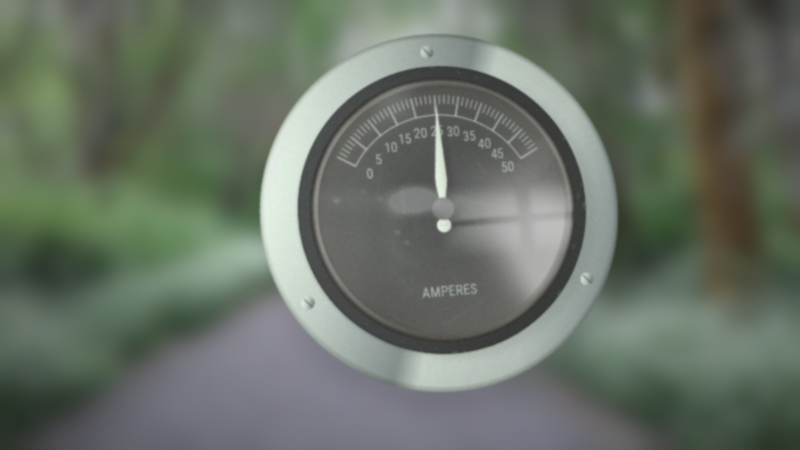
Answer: 25 A
